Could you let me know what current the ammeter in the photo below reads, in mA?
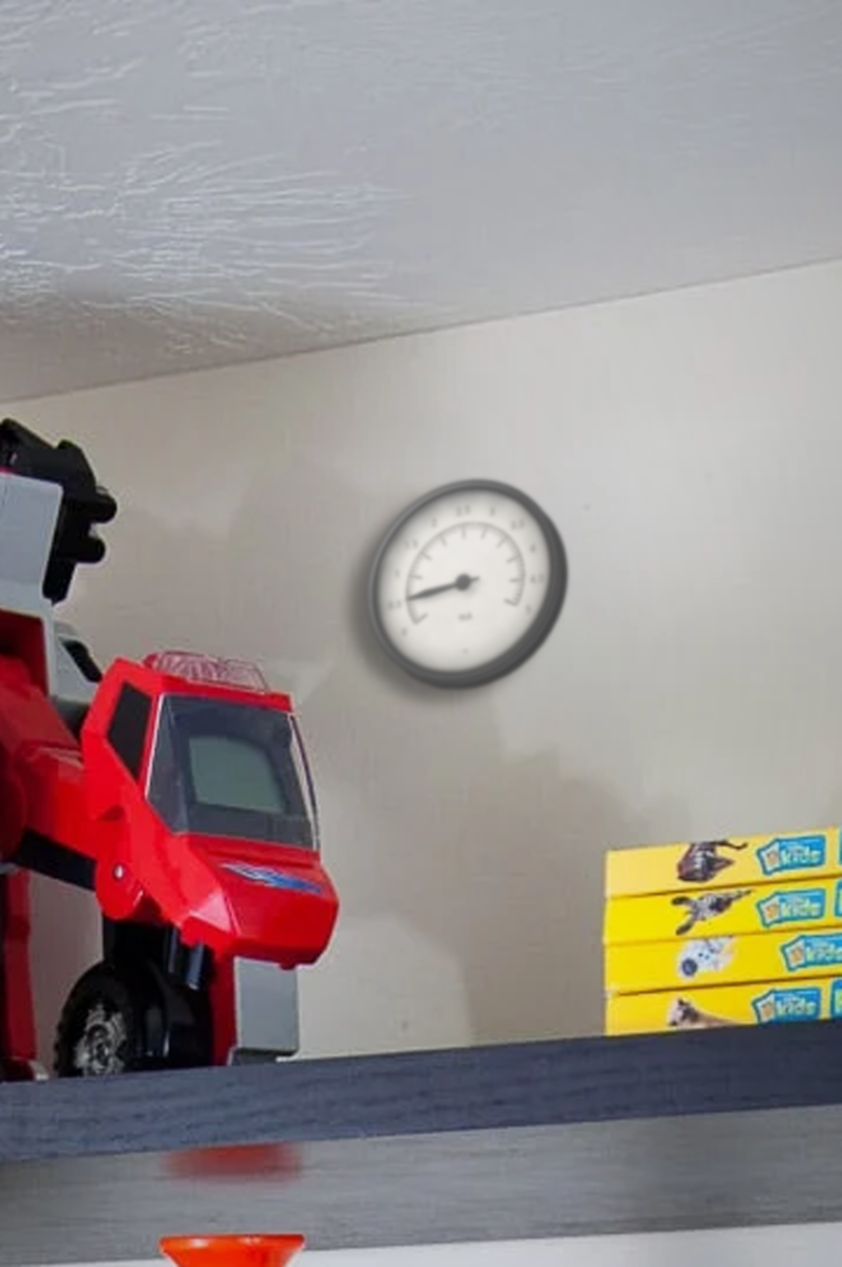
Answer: 0.5 mA
